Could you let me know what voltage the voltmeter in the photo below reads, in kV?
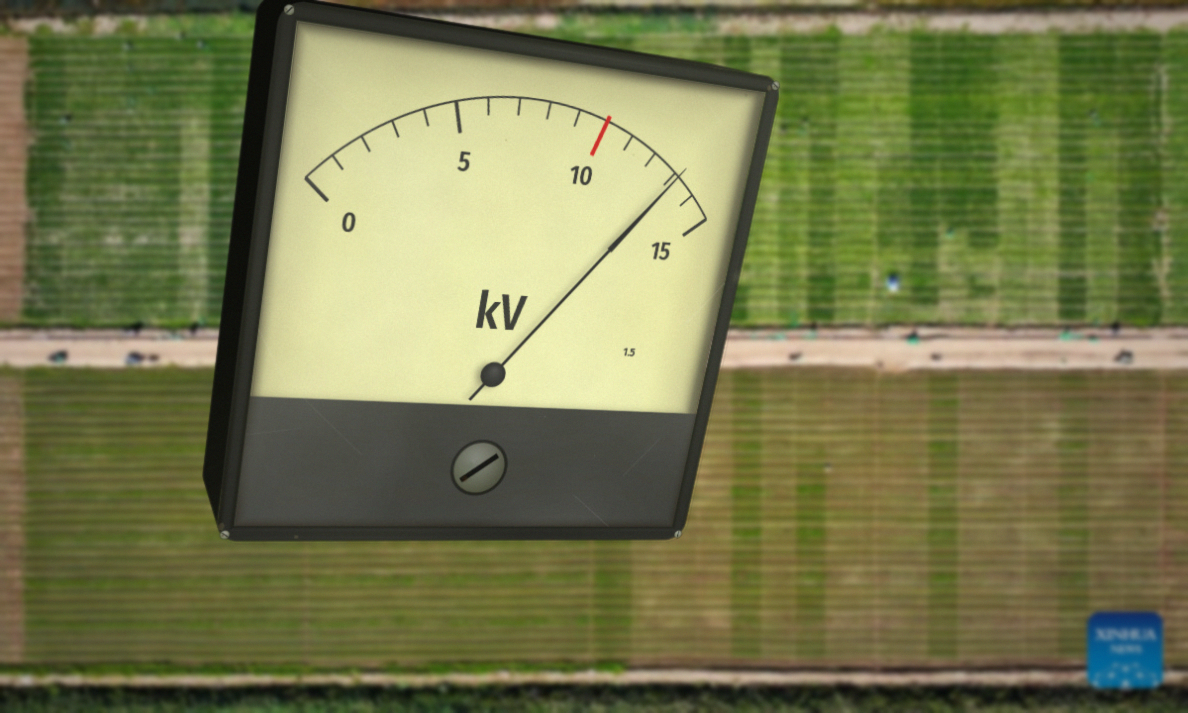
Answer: 13 kV
